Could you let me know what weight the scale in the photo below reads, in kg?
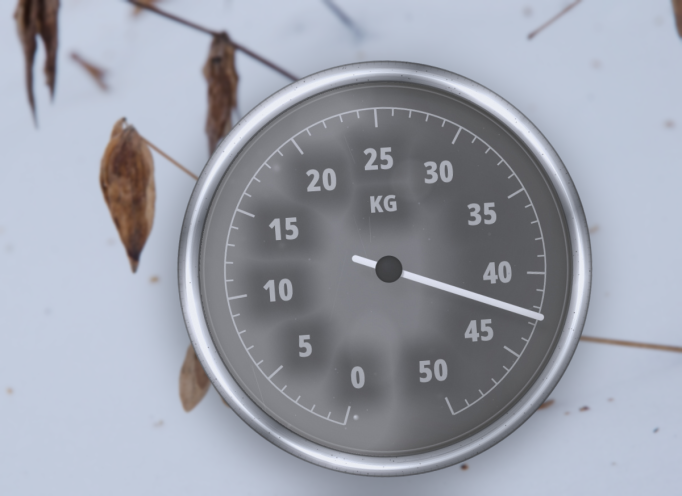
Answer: 42.5 kg
